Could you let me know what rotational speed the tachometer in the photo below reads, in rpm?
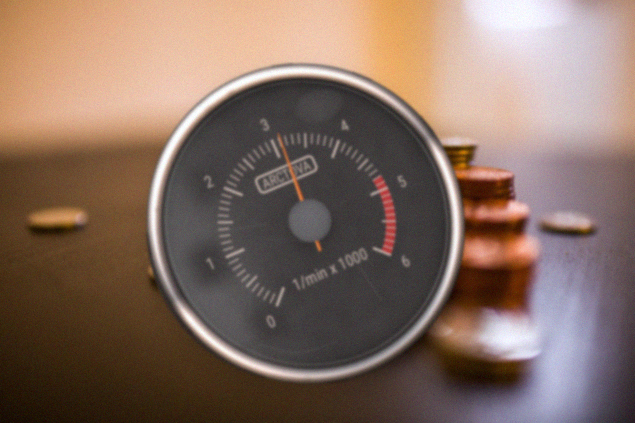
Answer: 3100 rpm
